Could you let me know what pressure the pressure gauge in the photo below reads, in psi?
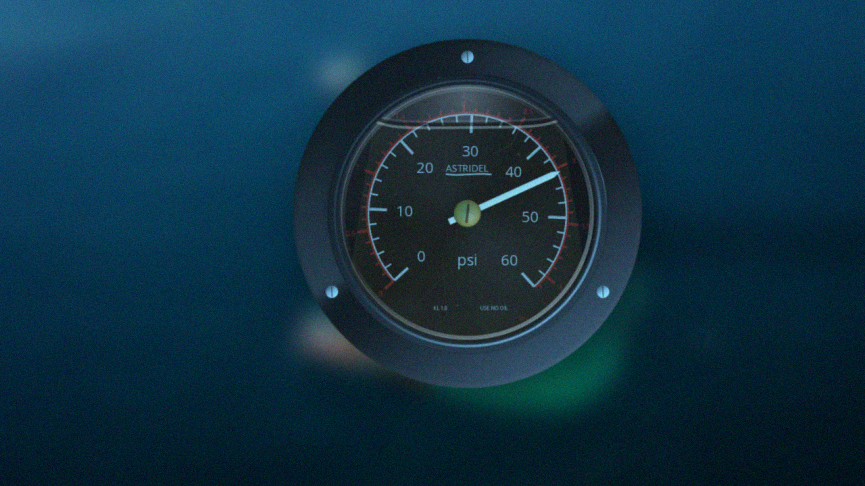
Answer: 44 psi
